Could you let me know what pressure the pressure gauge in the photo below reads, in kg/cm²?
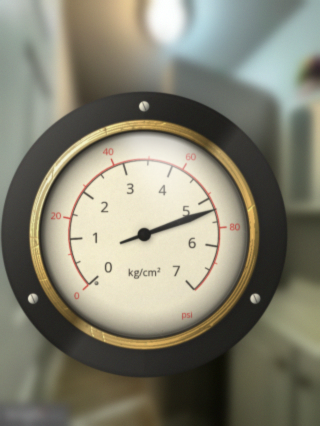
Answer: 5.25 kg/cm²
